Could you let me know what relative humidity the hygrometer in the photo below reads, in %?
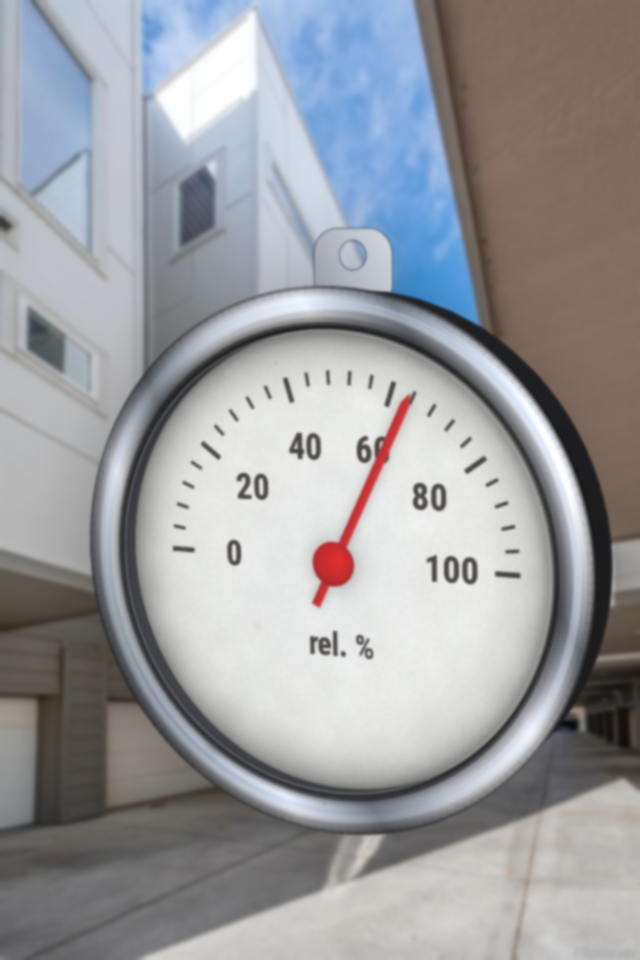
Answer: 64 %
